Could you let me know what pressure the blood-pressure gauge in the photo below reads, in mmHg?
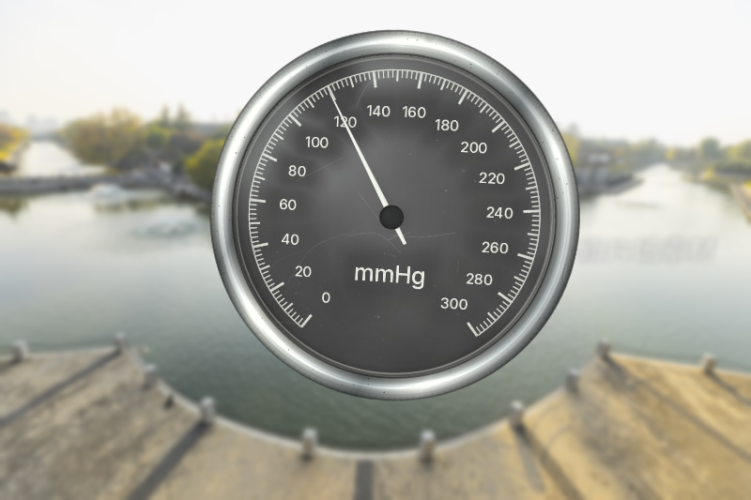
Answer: 120 mmHg
